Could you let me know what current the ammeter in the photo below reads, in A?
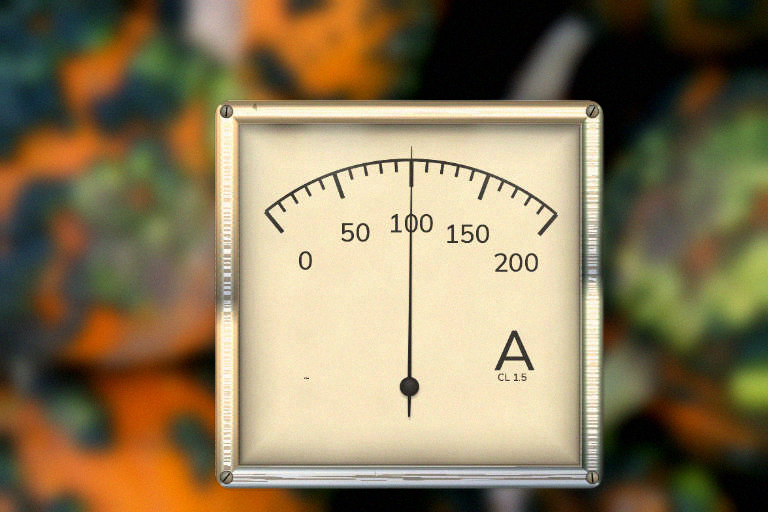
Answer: 100 A
